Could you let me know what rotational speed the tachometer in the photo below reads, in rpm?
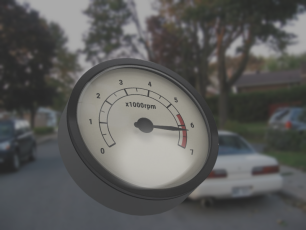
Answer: 6250 rpm
